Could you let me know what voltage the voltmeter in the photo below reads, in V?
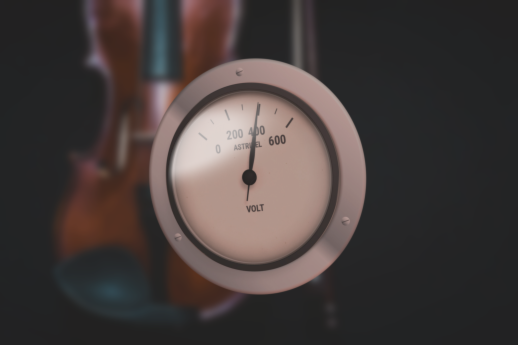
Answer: 400 V
